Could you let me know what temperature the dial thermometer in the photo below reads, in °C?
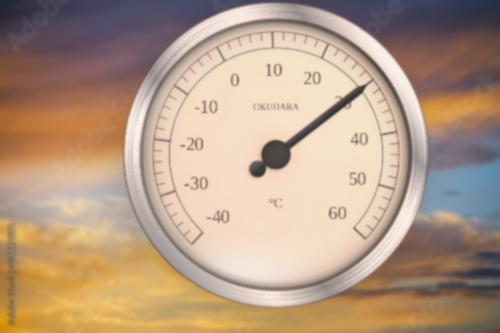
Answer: 30 °C
